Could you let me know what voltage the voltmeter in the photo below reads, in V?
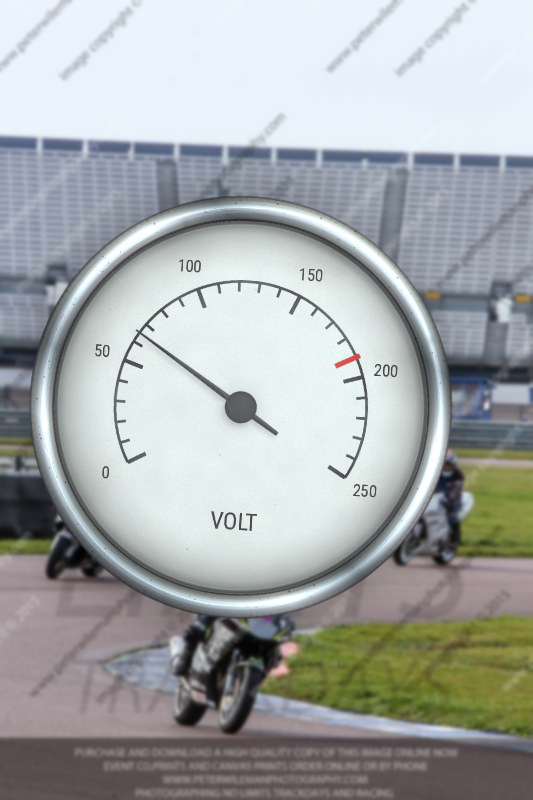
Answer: 65 V
